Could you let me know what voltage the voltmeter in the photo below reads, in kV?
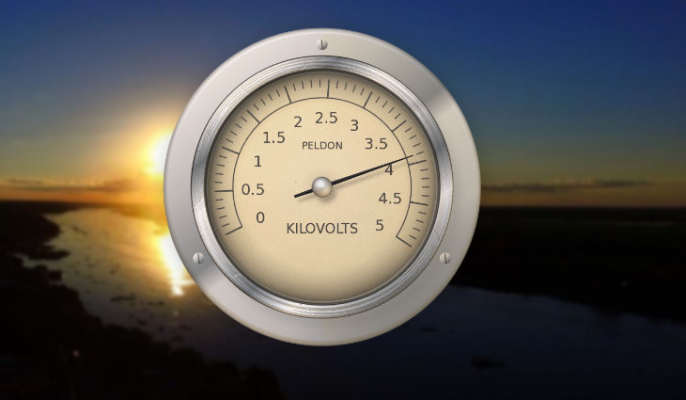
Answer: 3.9 kV
